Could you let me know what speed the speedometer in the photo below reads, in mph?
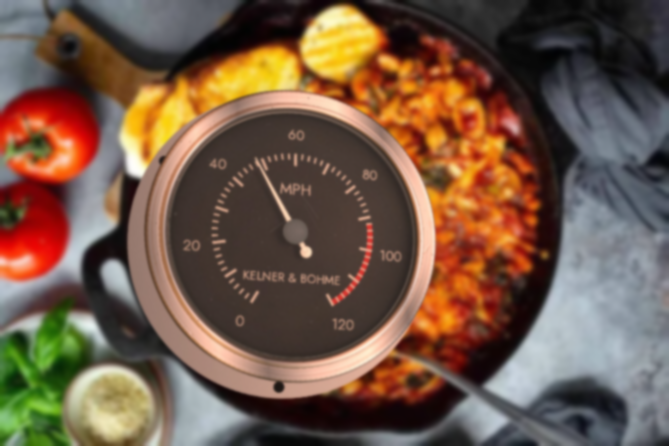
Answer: 48 mph
